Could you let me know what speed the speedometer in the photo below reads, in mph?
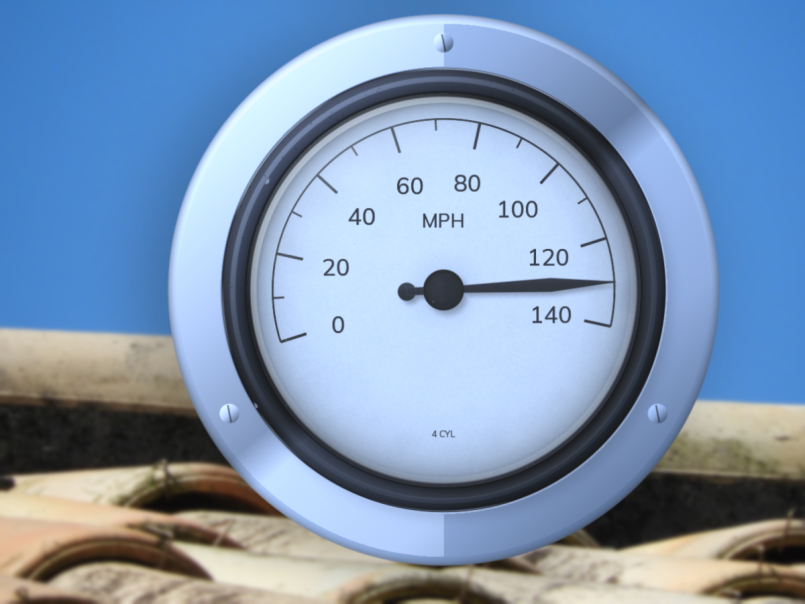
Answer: 130 mph
